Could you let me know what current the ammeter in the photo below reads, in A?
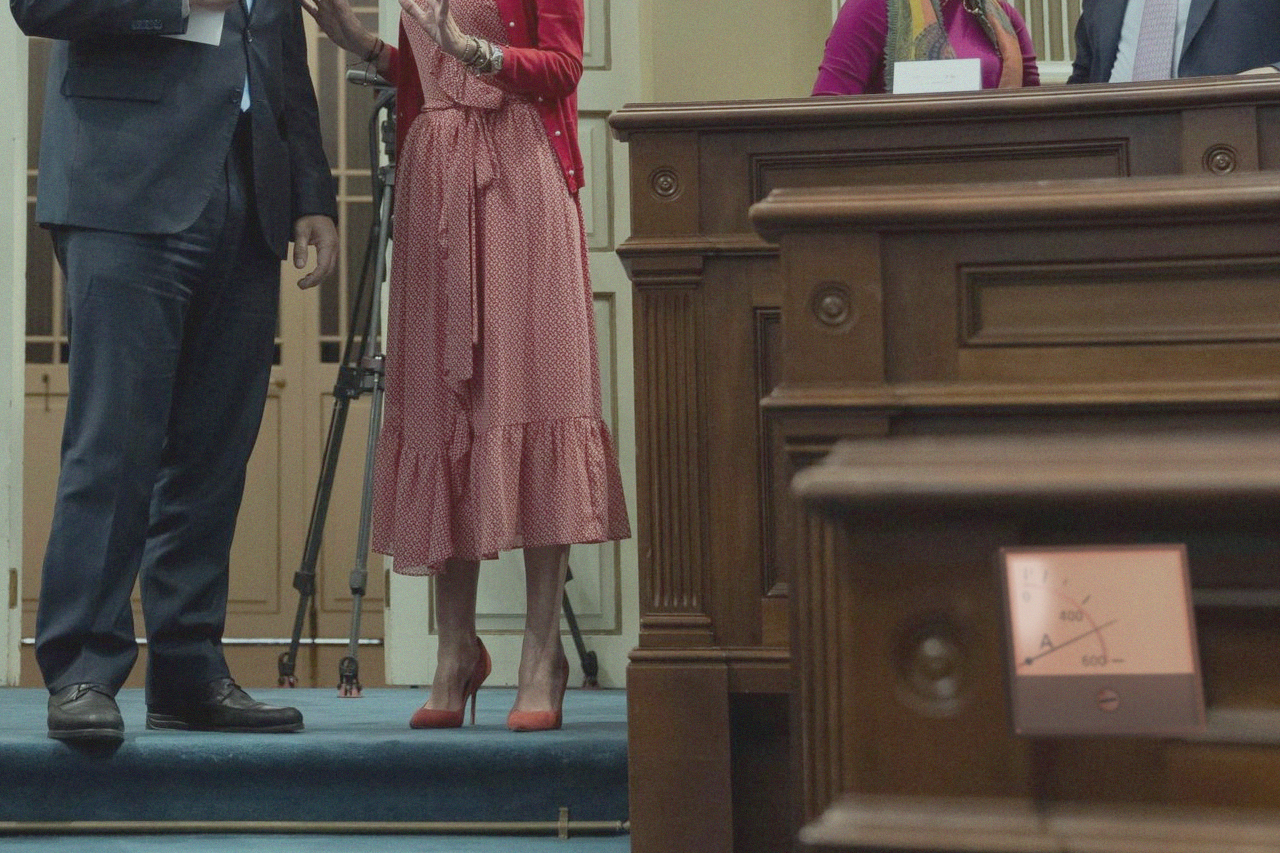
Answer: 500 A
